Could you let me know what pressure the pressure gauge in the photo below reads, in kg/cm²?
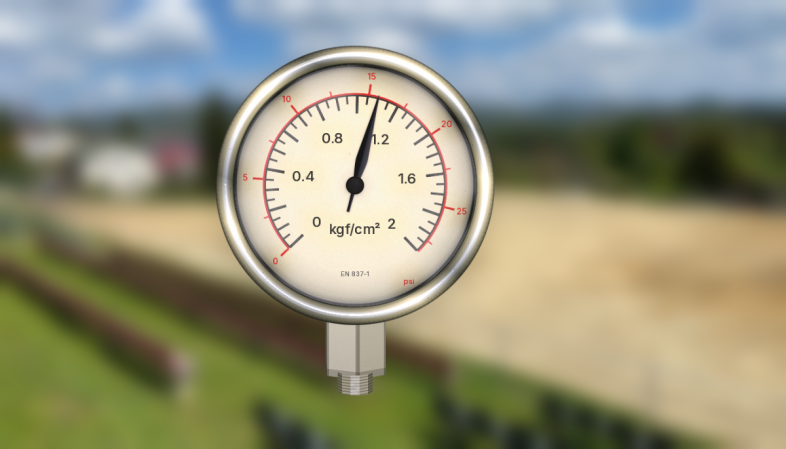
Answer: 1.1 kg/cm²
